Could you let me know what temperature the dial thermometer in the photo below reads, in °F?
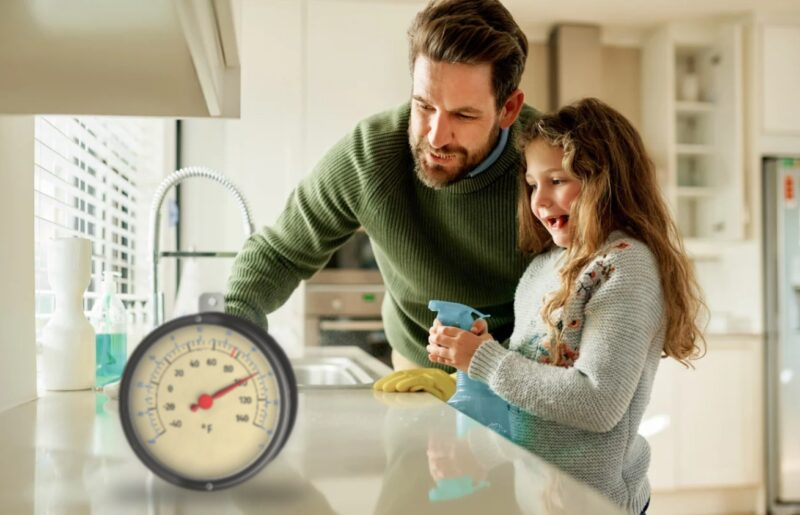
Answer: 100 °F
